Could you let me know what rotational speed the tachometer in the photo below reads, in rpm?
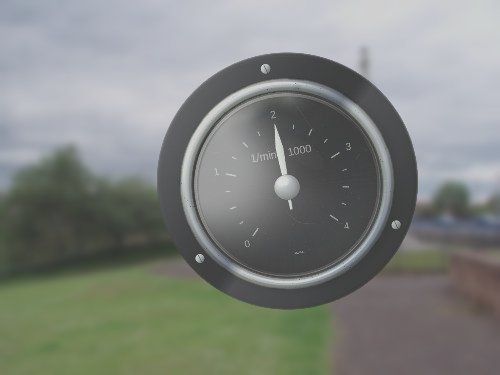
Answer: 2000 rpm
